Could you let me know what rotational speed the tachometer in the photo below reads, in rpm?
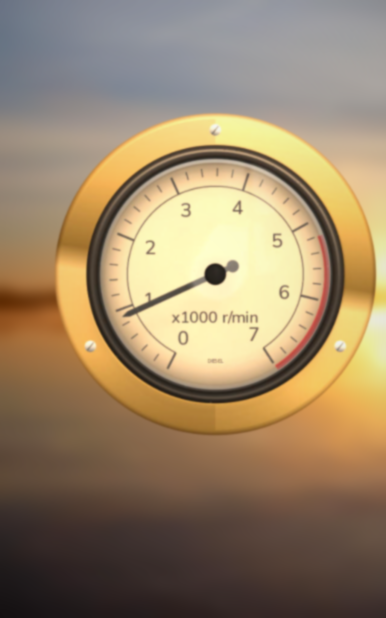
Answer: 900 rpm
